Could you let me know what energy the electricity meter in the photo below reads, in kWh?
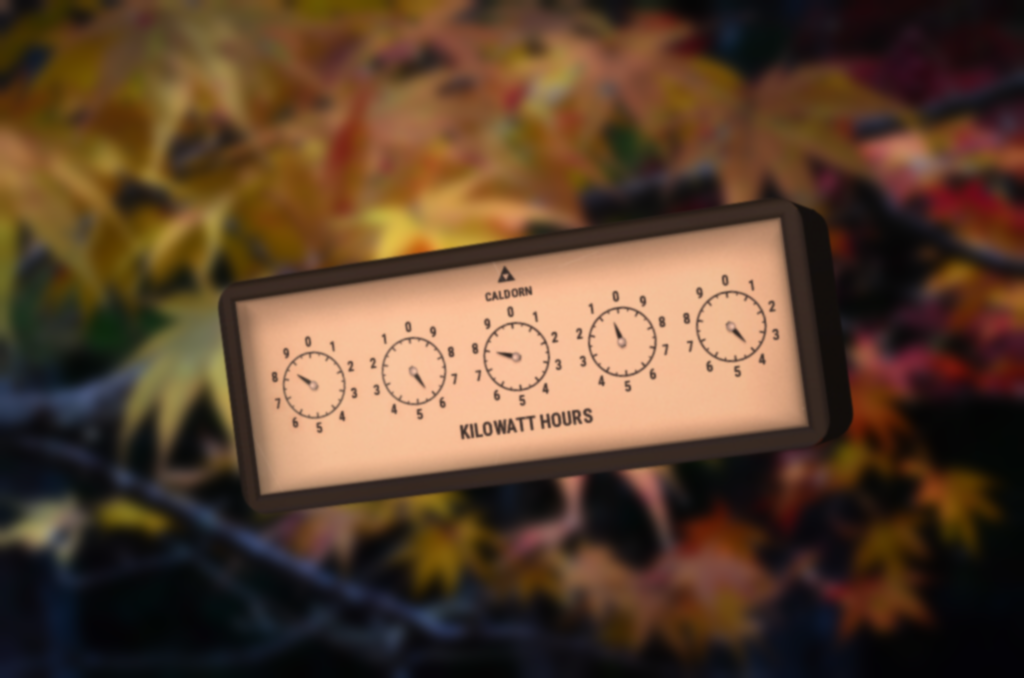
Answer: 85804 kWh
